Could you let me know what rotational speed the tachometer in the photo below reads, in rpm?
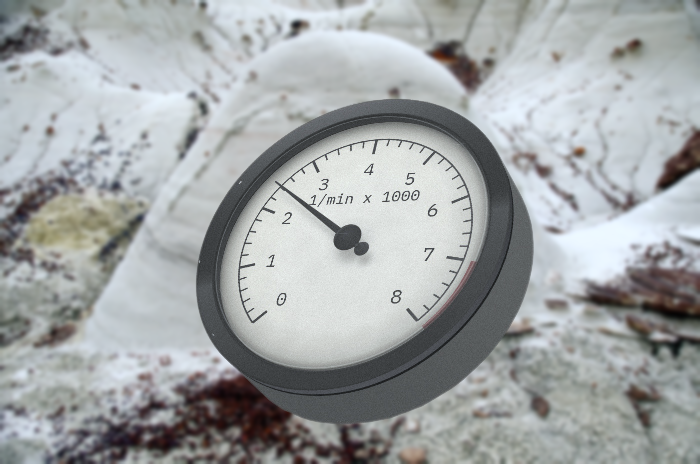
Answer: 2400 rpm
